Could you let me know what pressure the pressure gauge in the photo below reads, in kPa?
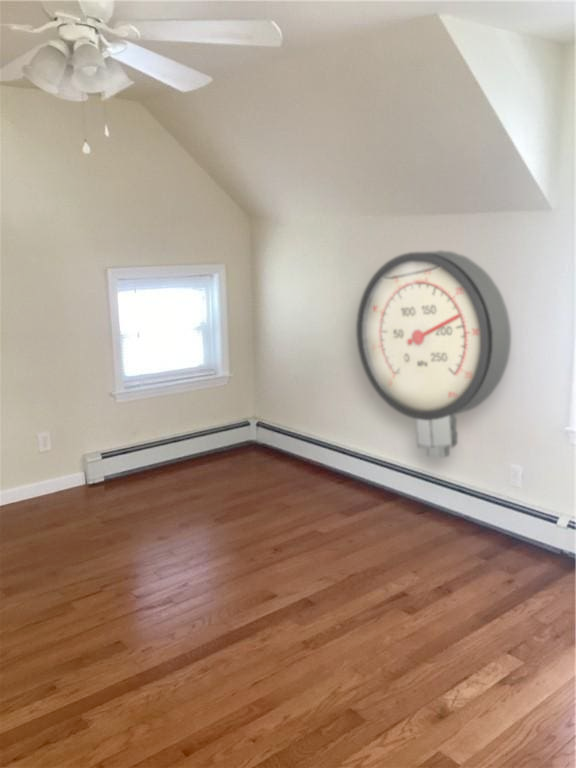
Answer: 190 kPa
